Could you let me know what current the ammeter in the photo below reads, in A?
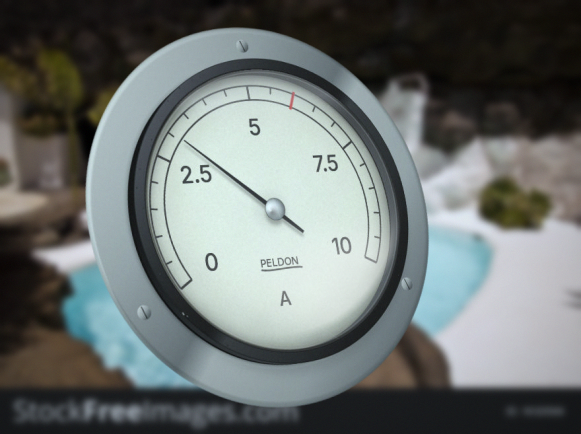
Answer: 3 A
